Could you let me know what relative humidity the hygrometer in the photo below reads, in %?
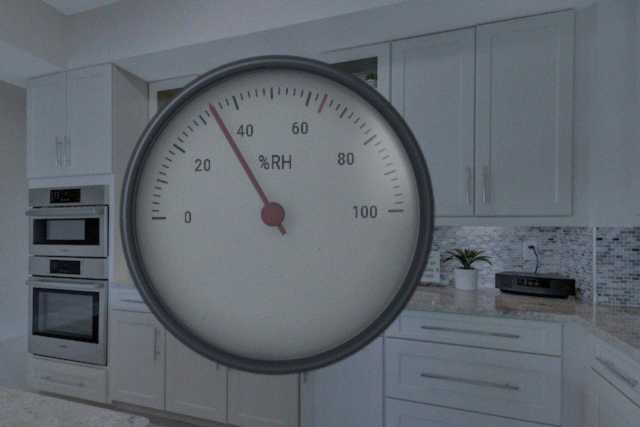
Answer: 34 %
